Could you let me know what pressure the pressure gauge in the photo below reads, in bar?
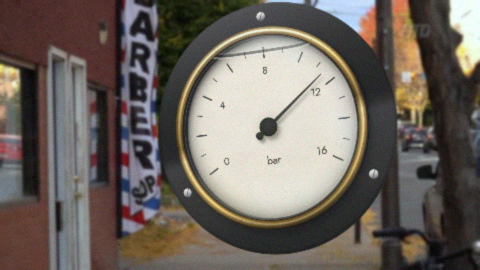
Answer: 11.5 bar
